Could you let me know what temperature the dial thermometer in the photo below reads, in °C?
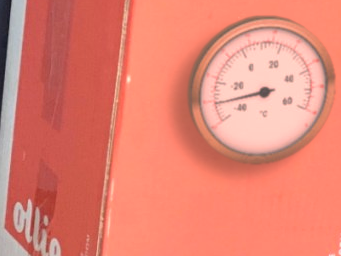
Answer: -30 °C
